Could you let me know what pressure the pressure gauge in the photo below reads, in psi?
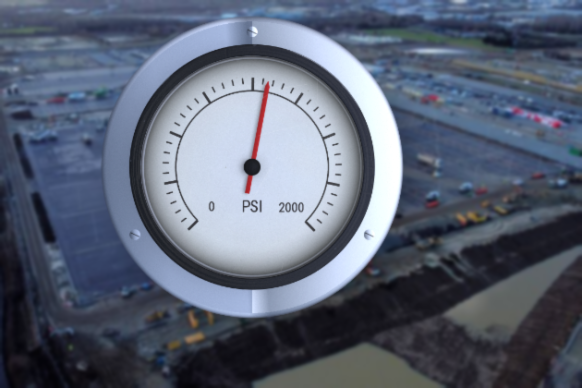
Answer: 1075 psi
